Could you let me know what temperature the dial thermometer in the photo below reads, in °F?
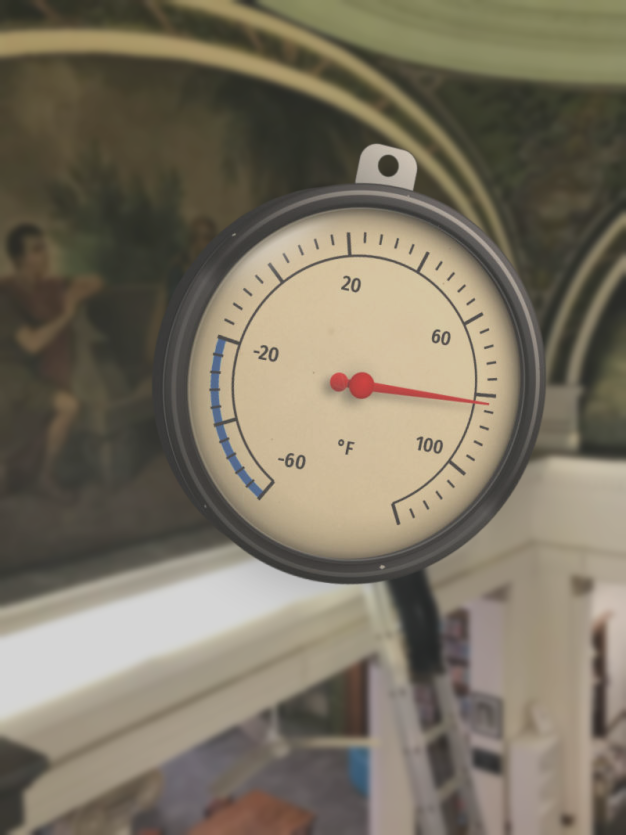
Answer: 82 °F
